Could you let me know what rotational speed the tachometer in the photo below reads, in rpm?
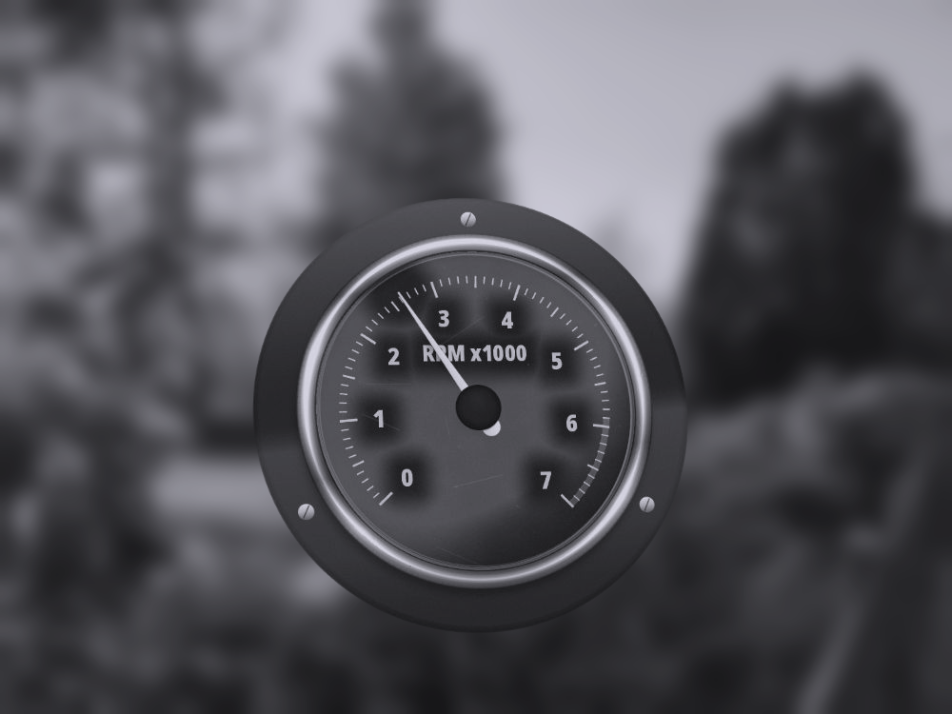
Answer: 2600 rpm
